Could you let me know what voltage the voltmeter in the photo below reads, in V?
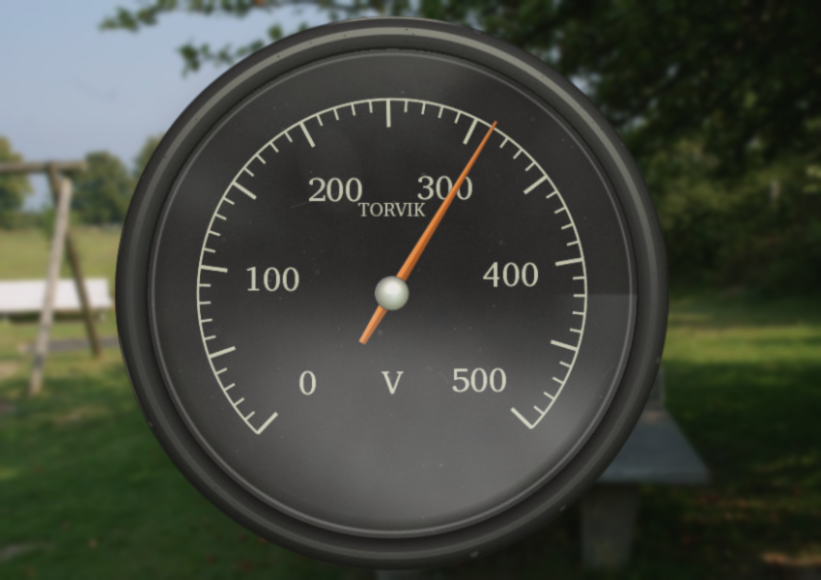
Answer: 310 V
